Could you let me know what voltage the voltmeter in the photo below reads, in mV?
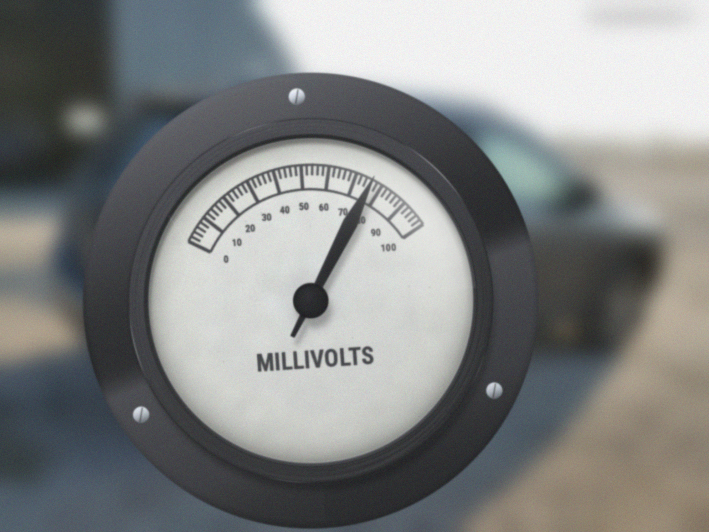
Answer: 76 mV
